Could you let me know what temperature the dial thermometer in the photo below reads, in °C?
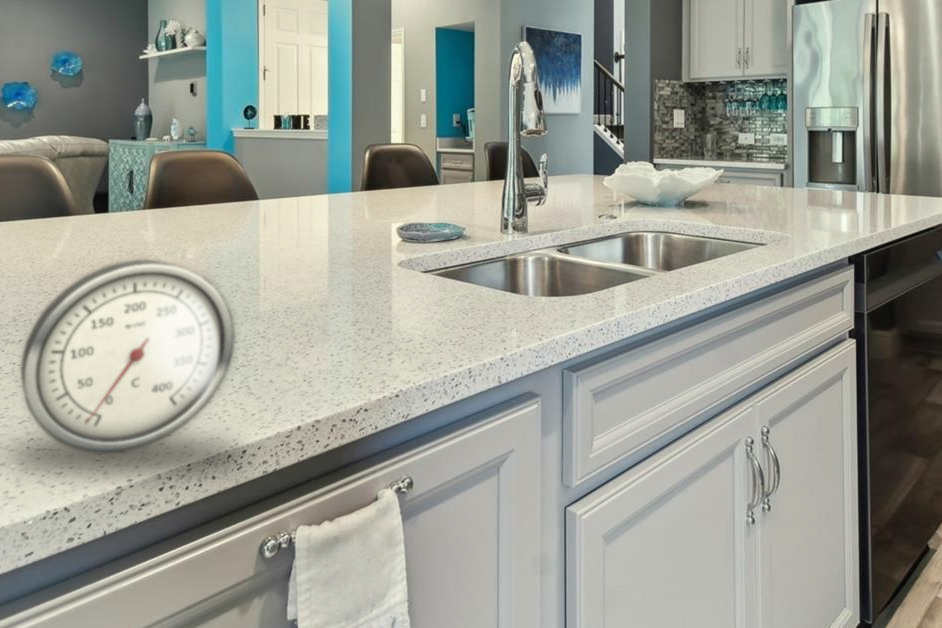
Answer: 10 °C
